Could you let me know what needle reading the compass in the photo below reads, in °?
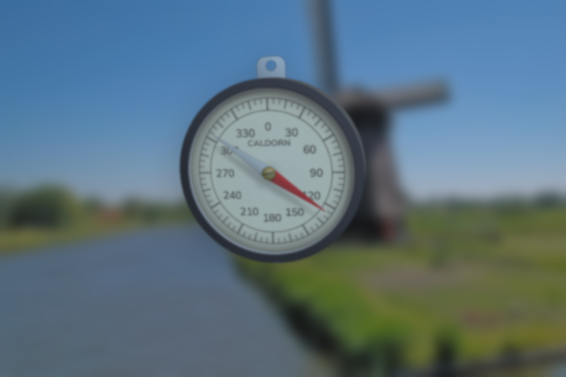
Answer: 125 °
